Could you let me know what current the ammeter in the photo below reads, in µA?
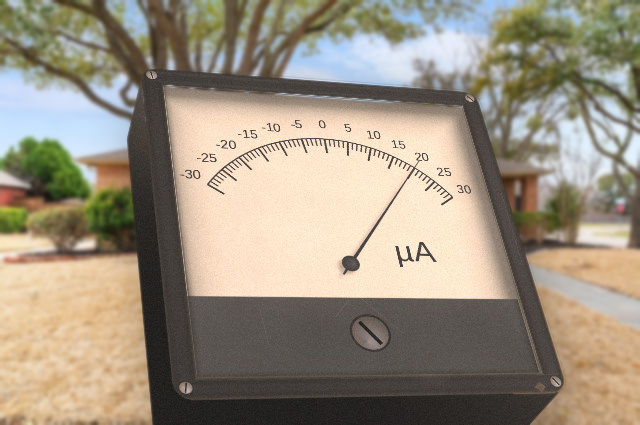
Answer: 20 µA
